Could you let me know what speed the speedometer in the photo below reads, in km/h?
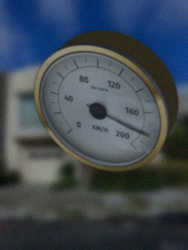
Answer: 180 km/h
